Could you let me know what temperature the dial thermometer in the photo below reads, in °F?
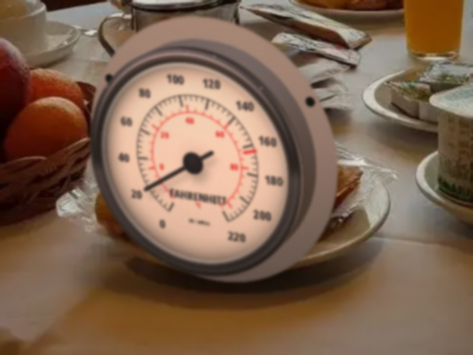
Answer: 20 °F
